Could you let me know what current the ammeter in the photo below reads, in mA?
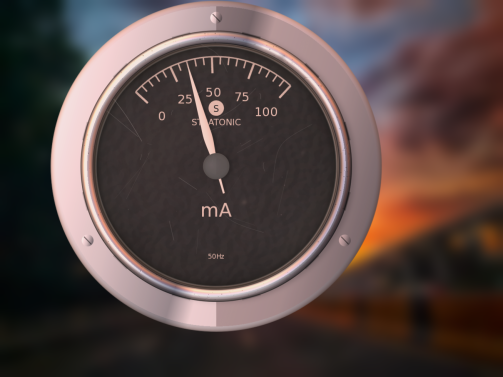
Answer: 35 mA
